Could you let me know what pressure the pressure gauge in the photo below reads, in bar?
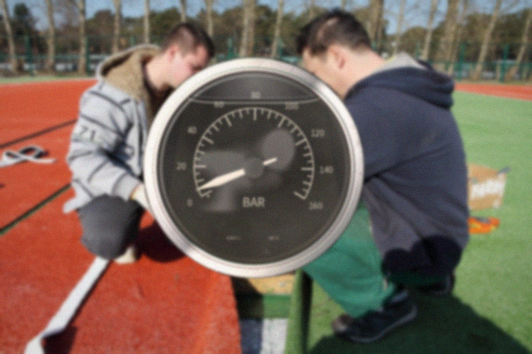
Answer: 5 bar
